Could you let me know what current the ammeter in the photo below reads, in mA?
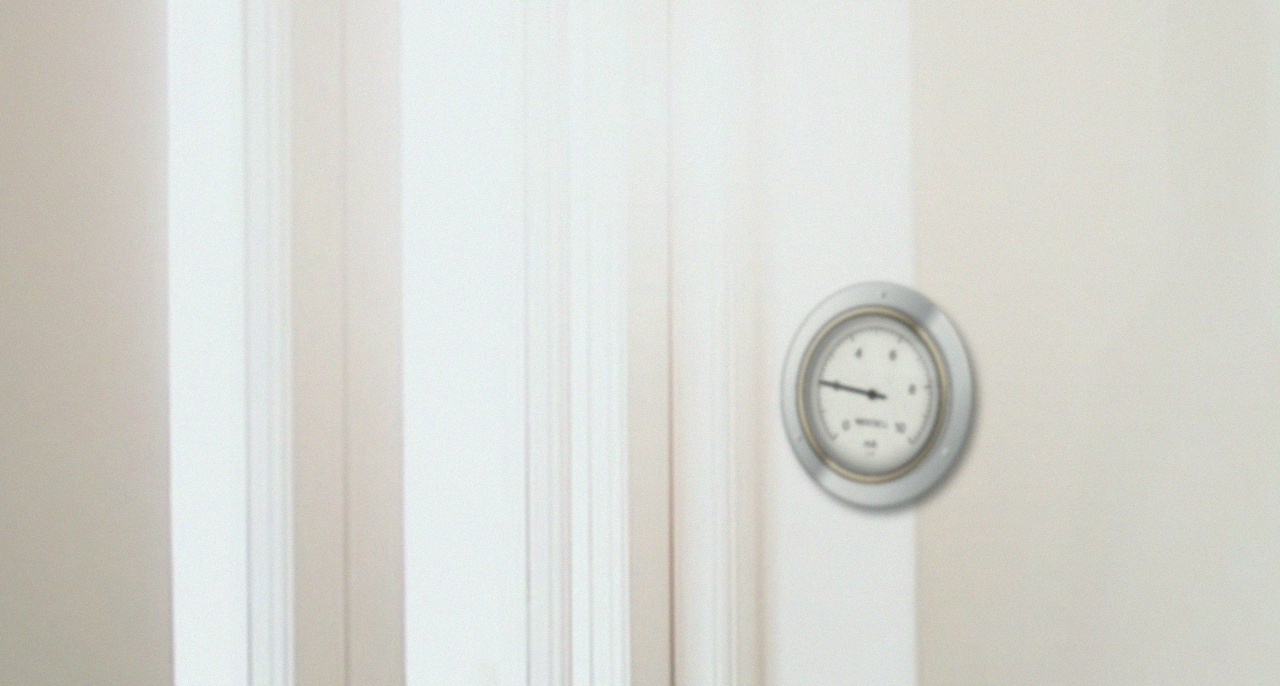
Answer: 2 mA
